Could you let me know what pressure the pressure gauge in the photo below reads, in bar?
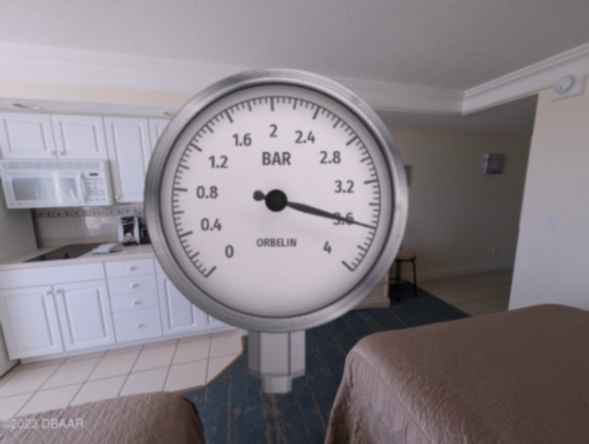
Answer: 3.6 bar
